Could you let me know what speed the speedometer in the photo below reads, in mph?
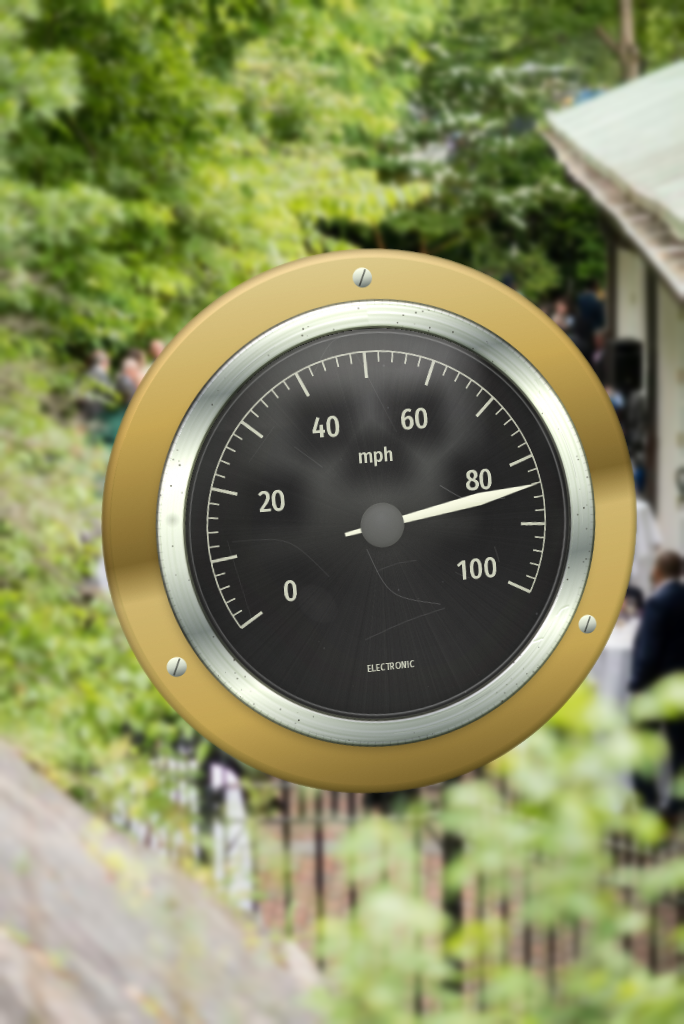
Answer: 84 mph
